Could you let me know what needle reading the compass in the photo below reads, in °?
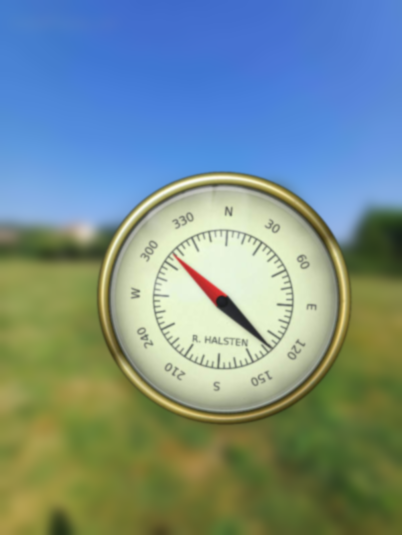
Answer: 310 °
